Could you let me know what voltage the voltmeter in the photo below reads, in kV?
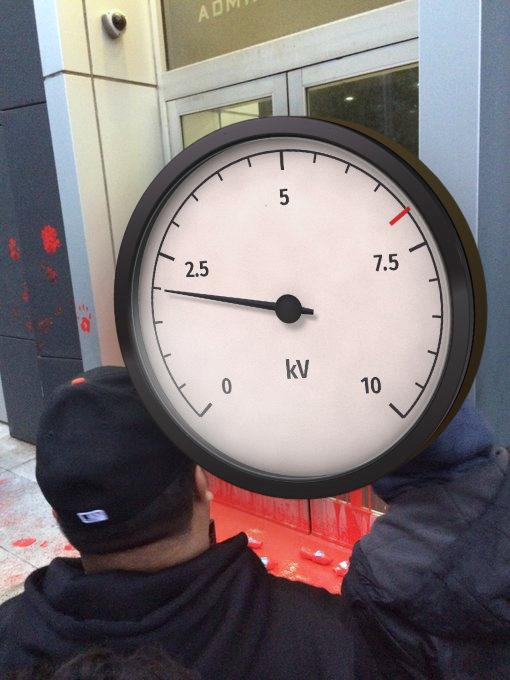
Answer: 2 kV
